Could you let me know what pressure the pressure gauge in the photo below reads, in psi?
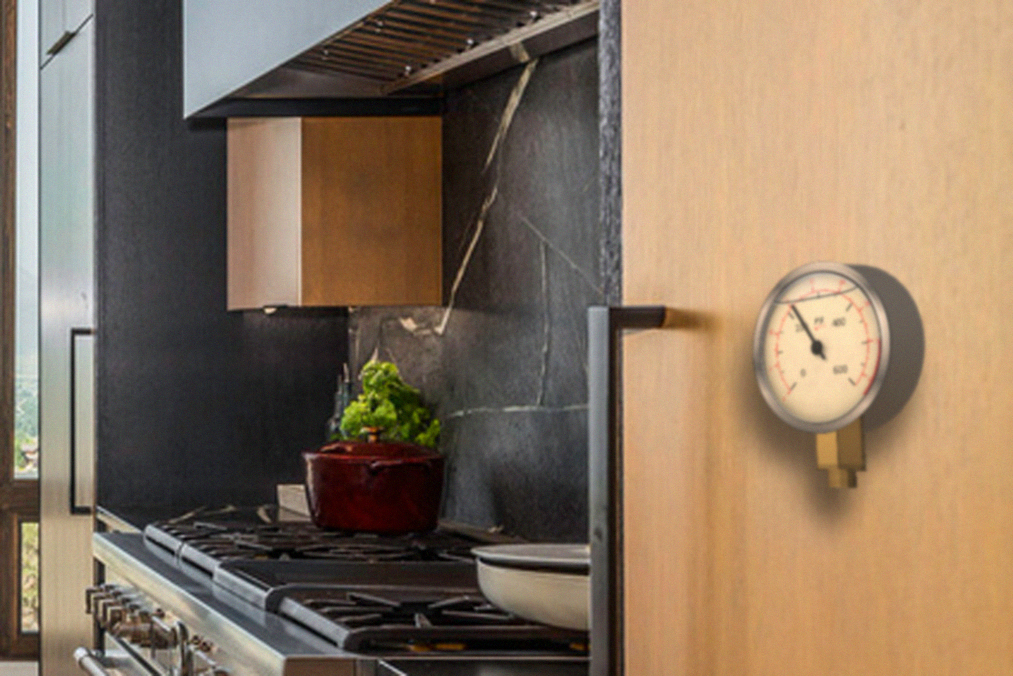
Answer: 225 psi
